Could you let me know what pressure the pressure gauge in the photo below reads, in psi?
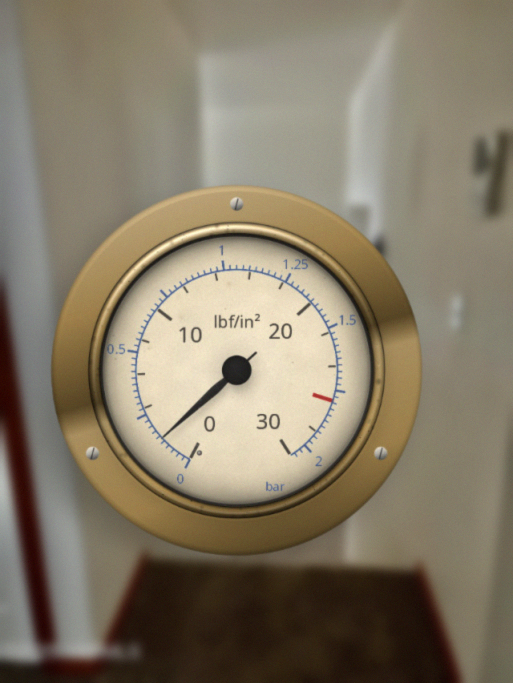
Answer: 2 psi
